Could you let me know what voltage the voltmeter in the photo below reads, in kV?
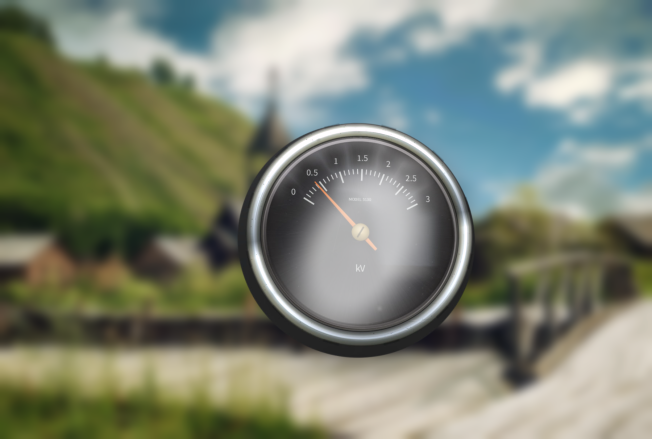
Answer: 0.4 kV
